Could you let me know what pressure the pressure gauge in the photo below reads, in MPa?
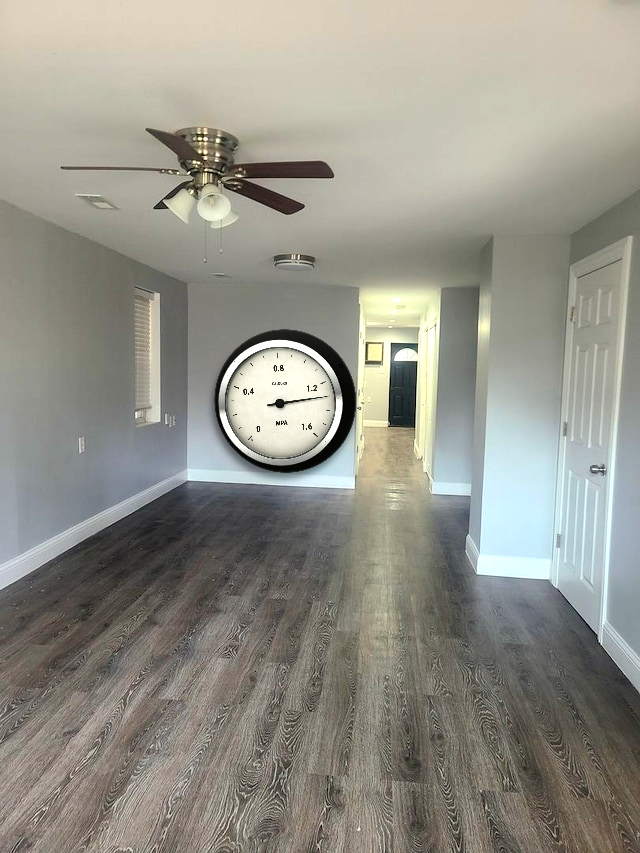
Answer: 1.3 MPa
